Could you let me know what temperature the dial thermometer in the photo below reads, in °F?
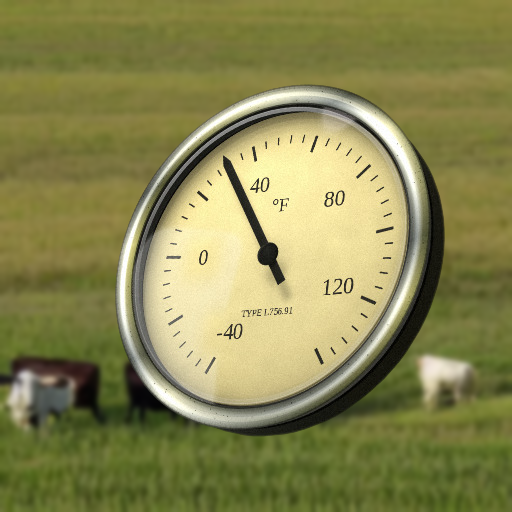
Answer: 32 °F
